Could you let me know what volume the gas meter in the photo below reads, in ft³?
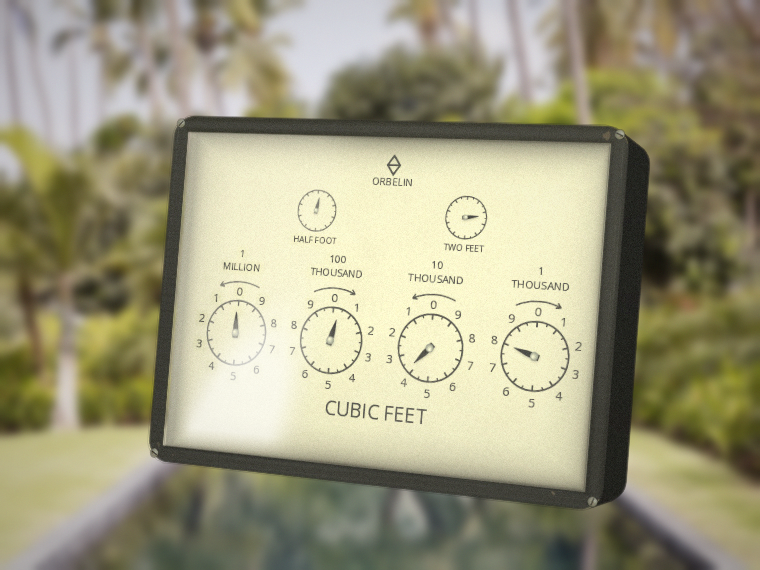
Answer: 3800 ft³
